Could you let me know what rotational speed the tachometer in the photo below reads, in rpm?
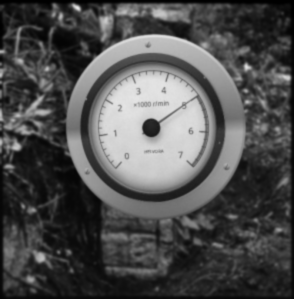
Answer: 5000 rpm
